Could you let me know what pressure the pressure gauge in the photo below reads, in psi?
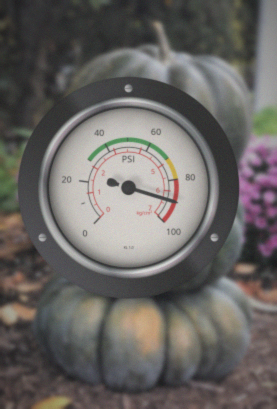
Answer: 90 psi
